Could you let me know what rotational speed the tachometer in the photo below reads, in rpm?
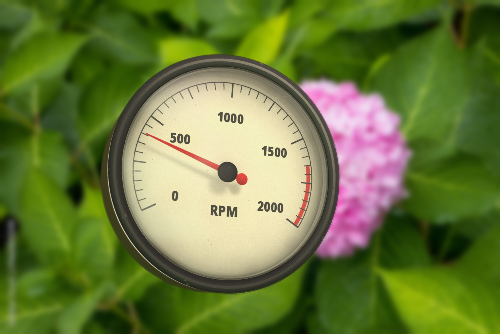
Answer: 400 rpm
